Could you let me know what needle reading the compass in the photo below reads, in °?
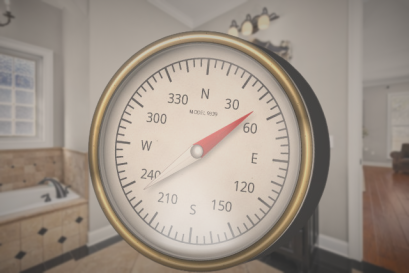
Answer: 50 °
